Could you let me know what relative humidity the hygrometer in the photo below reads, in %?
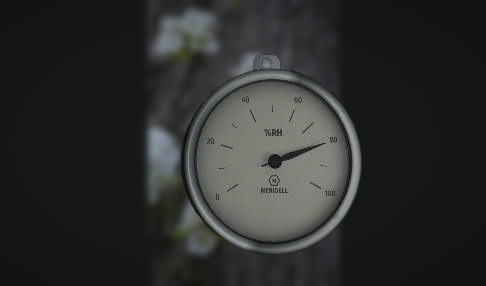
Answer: 80 %
